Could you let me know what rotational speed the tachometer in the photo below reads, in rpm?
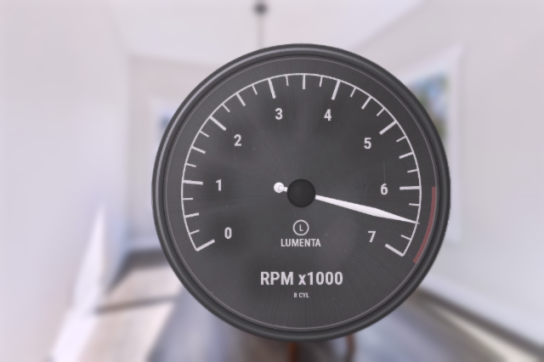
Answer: 6500 rpm
